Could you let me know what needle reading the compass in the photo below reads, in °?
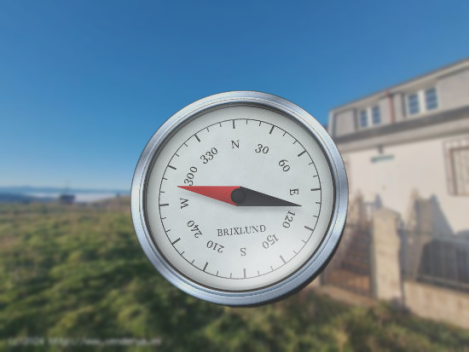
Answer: 285 °
